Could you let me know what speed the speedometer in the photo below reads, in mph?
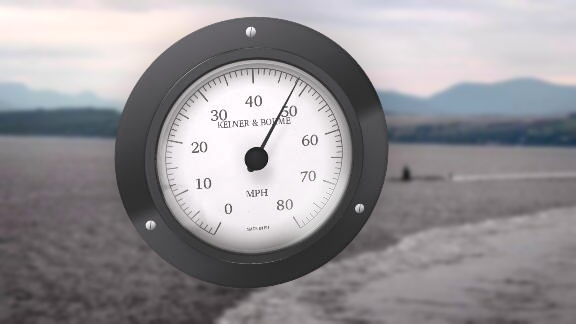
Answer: 48 mph
